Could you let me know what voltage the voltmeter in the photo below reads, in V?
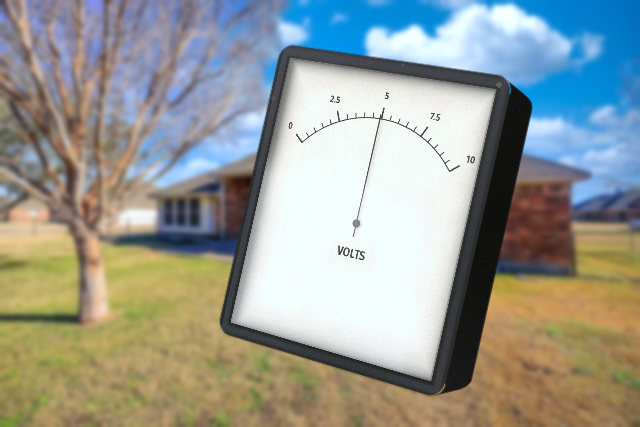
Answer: 5 V
